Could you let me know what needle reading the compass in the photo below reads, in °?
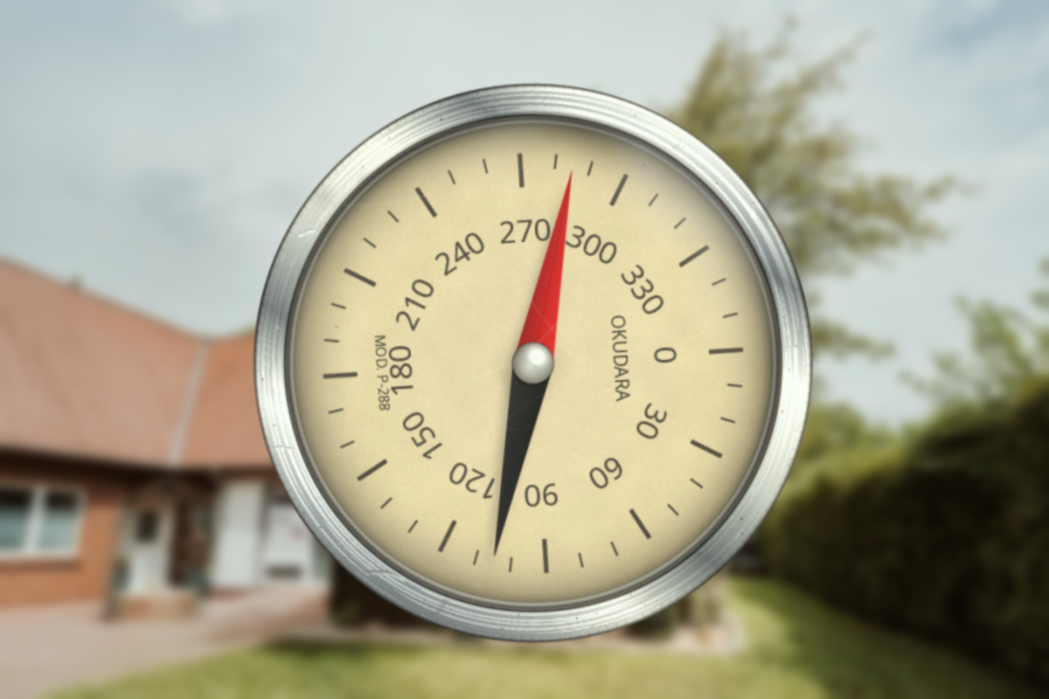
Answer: 285 °
